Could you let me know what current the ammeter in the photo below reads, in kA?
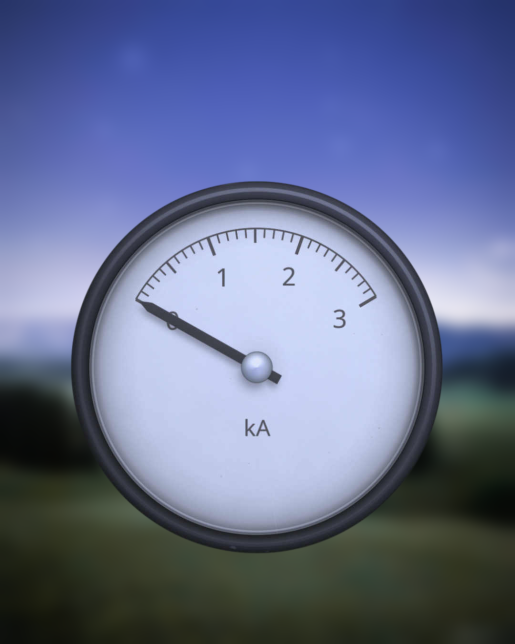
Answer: 0 kA
